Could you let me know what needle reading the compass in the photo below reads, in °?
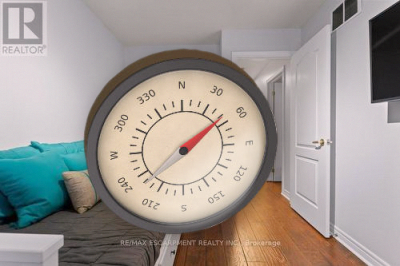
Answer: 50 °
